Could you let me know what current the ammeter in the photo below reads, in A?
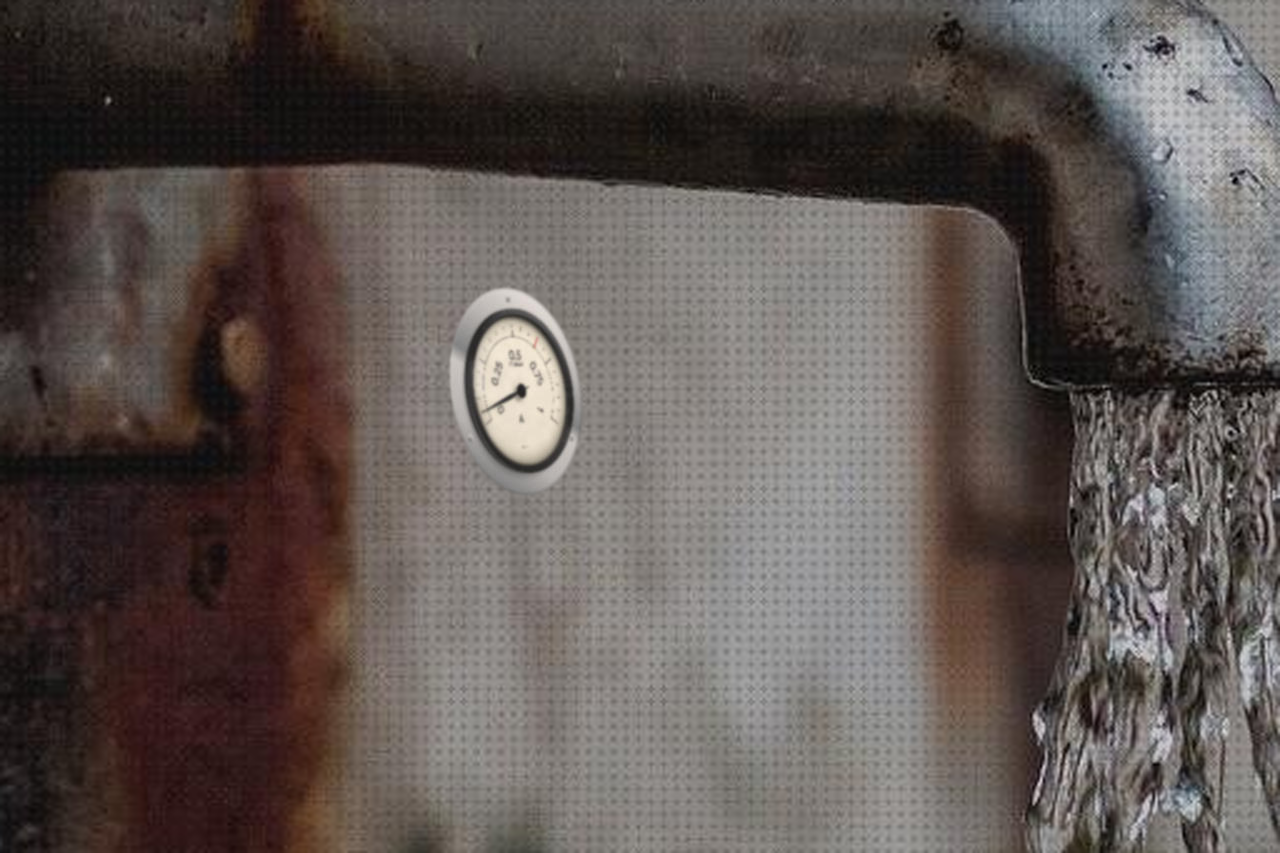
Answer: 0.05 A
